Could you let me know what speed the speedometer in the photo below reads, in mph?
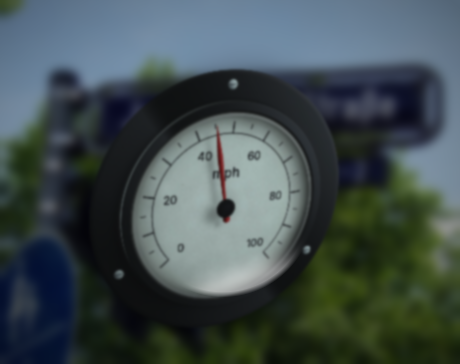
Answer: 45 mph
